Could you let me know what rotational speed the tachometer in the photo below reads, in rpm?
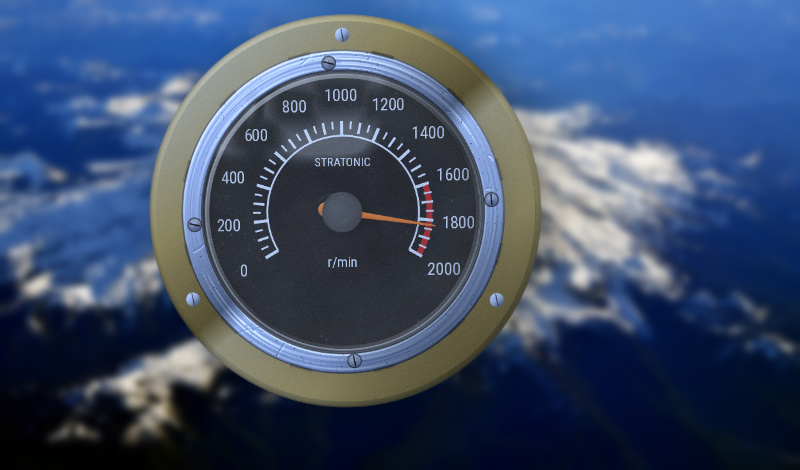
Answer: 1825 rpm
